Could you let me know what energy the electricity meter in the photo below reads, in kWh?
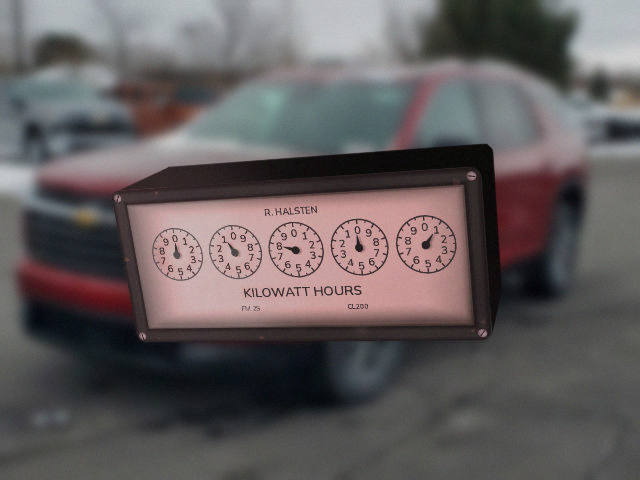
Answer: 801 kWh
